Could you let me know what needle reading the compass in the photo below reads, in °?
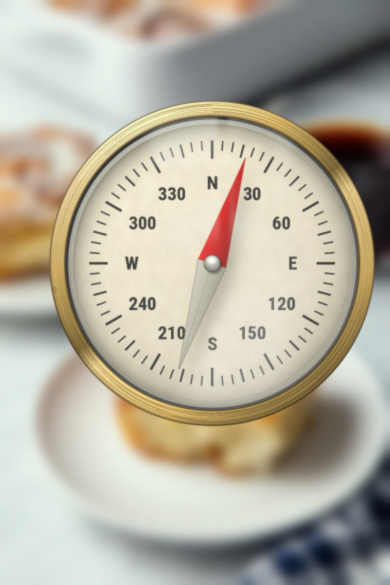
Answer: 17.5 °
